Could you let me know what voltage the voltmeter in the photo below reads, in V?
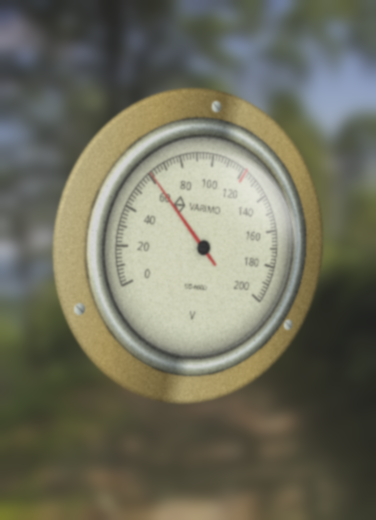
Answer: 60 V
